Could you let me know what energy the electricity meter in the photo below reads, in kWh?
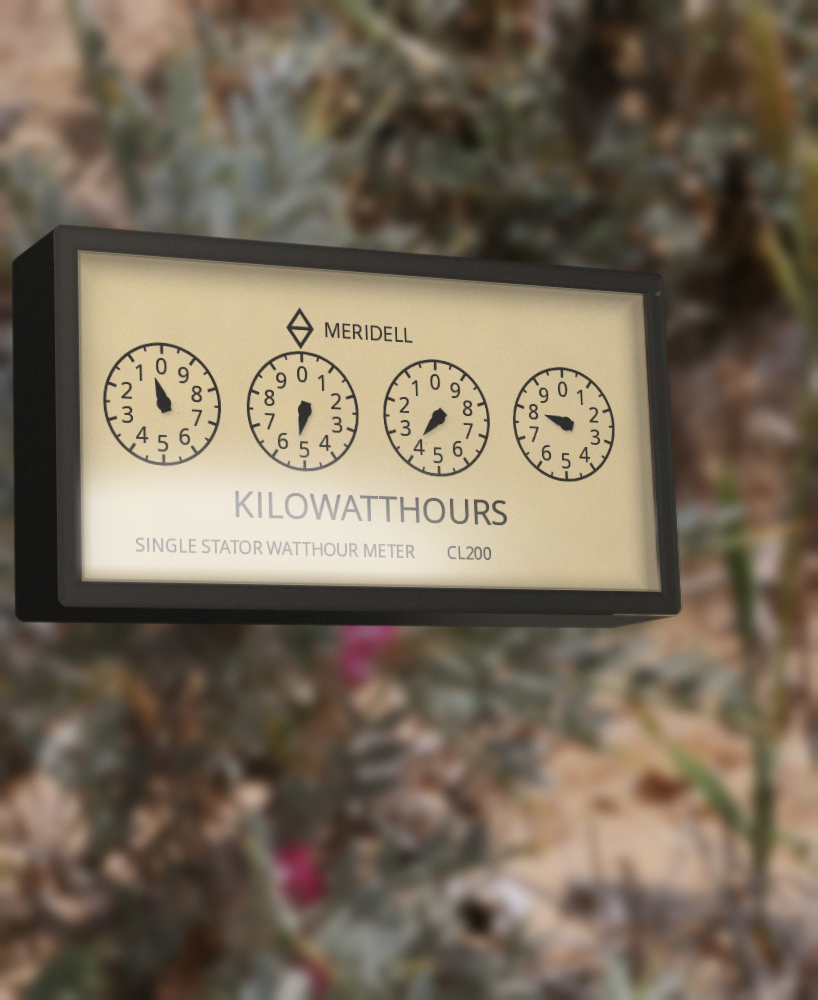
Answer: 538 kWh
